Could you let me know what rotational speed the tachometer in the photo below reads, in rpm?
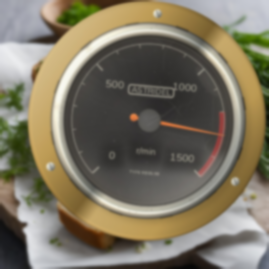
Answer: 1300 rpm
